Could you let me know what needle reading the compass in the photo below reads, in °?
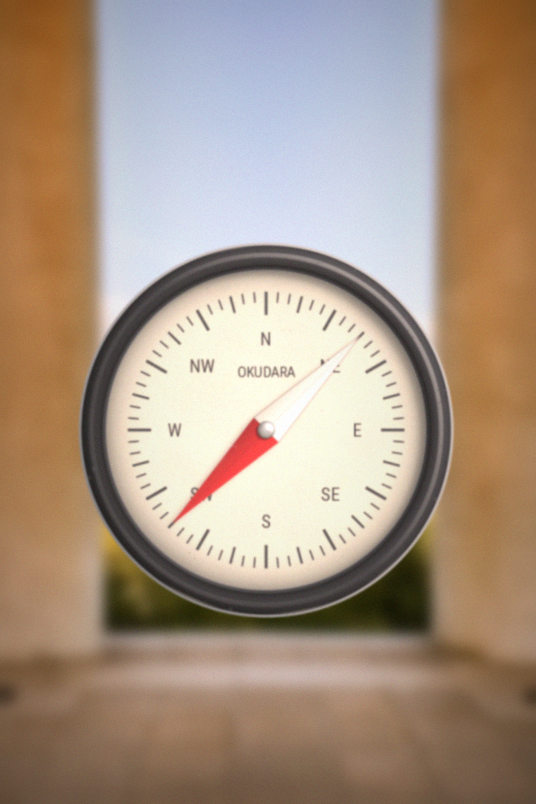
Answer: 225 °
